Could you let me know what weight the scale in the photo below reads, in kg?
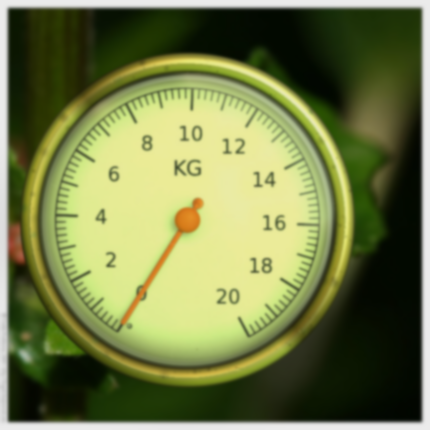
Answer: 0 kg
